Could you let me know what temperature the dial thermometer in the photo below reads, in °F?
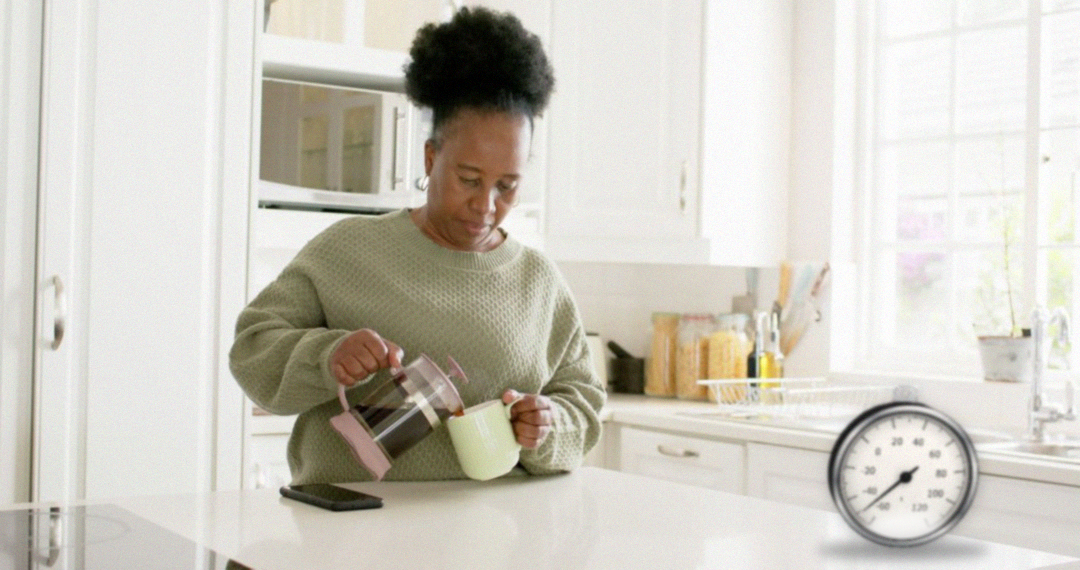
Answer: -50 °F
